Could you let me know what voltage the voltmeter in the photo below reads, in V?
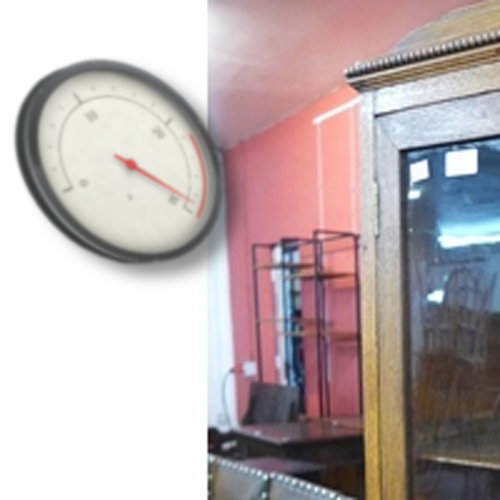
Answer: 29 V
